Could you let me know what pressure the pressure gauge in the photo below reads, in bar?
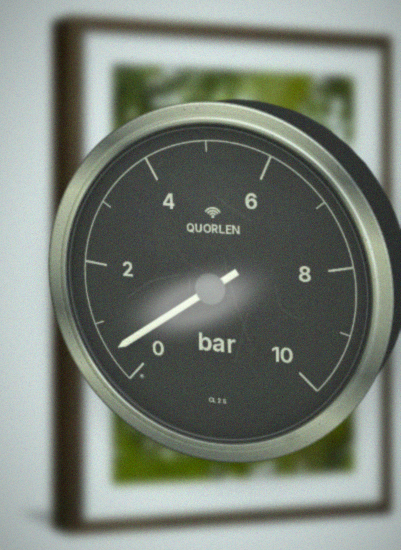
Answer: 0.5 bar
